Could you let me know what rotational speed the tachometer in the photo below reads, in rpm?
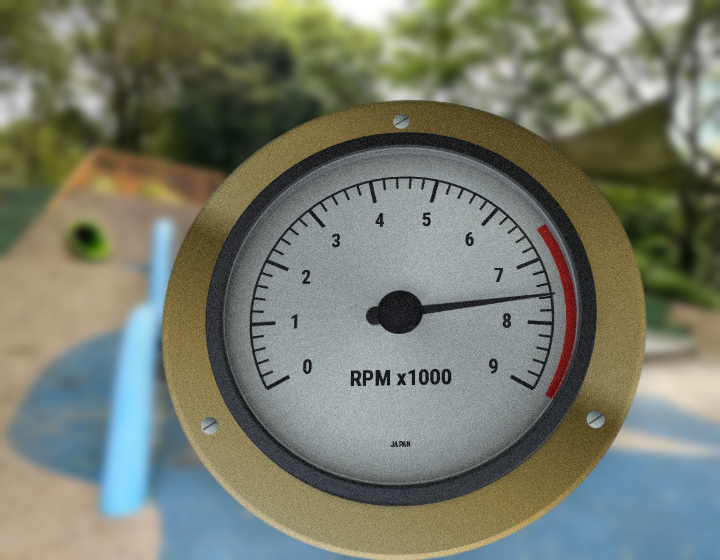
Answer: 7600 rpm
